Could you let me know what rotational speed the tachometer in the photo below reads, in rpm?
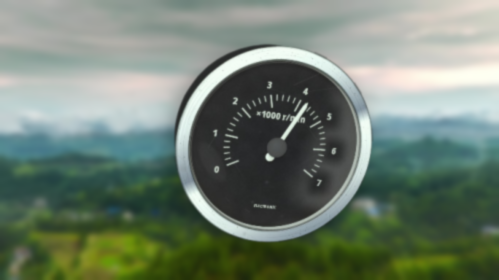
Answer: 4200 rpm
